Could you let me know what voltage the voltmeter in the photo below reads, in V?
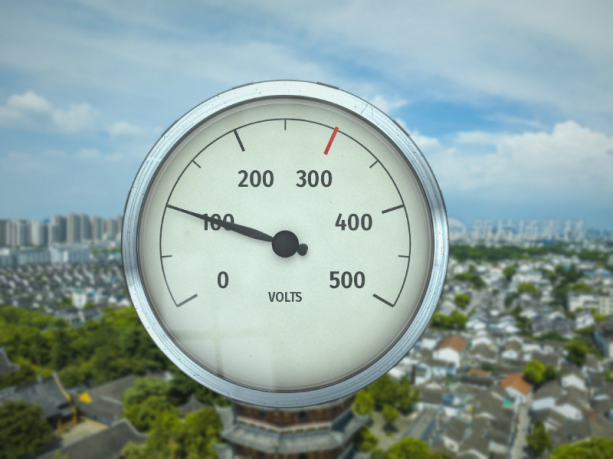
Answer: 100 V
